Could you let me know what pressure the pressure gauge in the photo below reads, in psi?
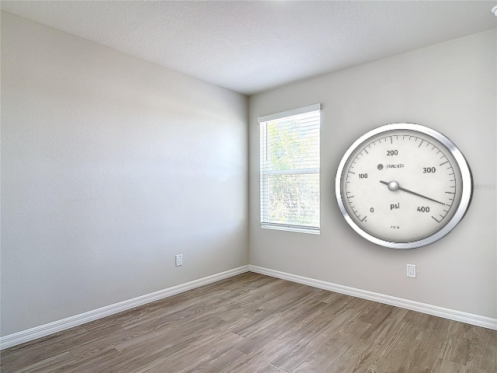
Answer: 370 psi
